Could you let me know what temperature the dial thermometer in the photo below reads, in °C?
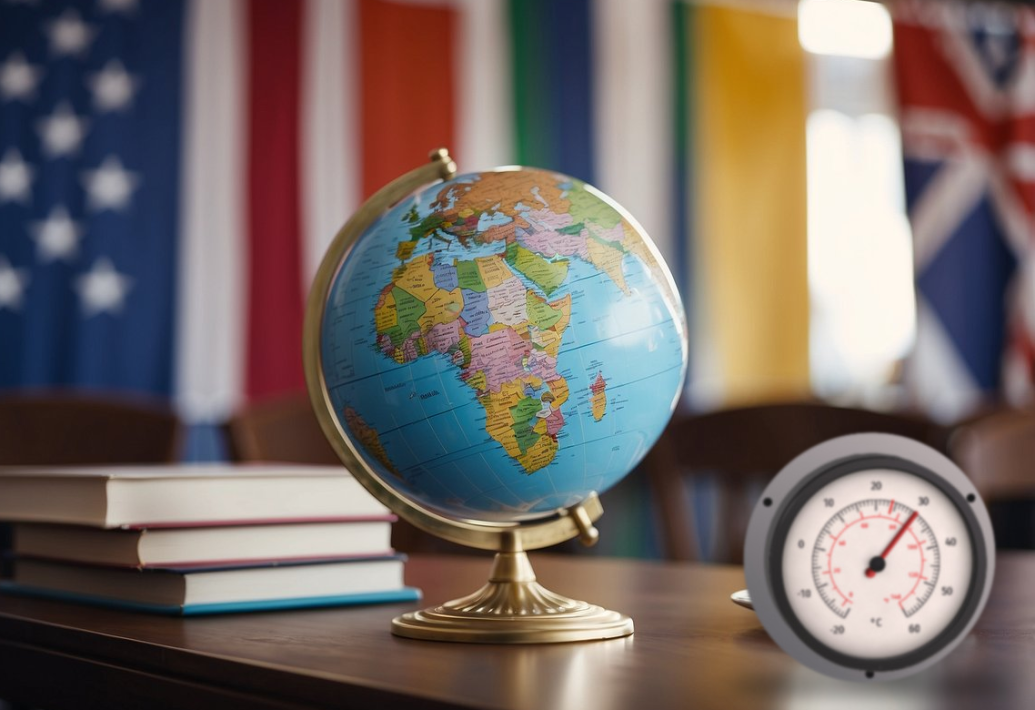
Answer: 30 °C
